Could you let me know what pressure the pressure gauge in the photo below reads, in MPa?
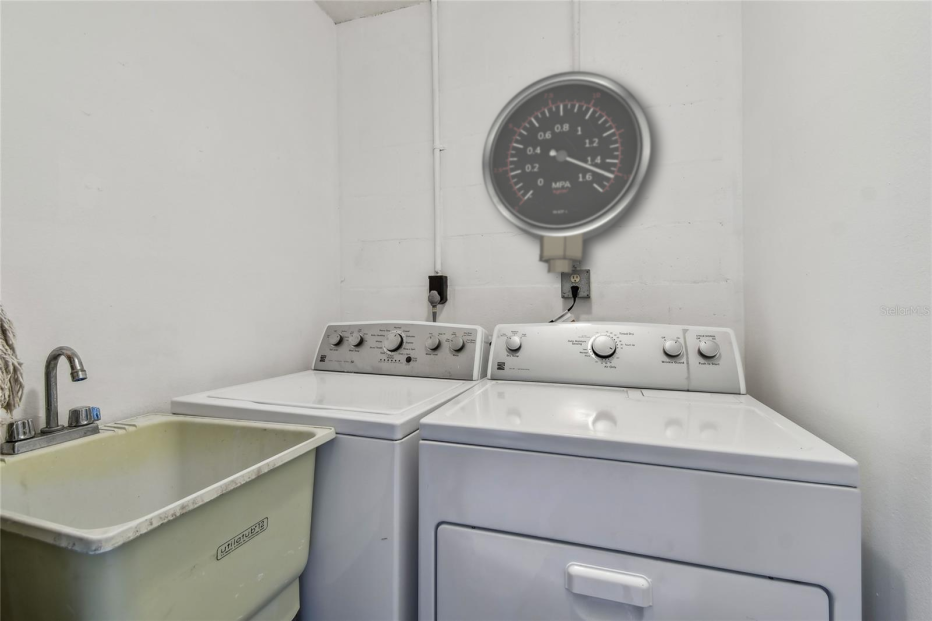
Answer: 1.5 MPa
